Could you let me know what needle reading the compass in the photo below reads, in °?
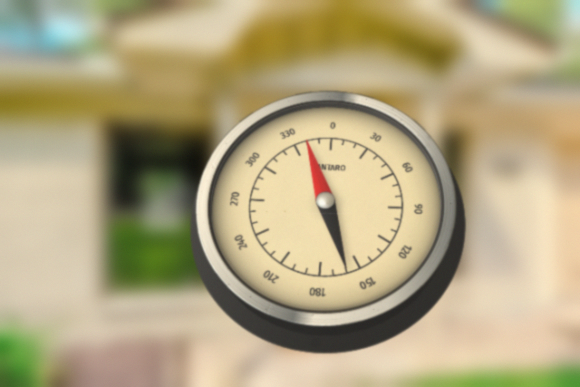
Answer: 340 °
